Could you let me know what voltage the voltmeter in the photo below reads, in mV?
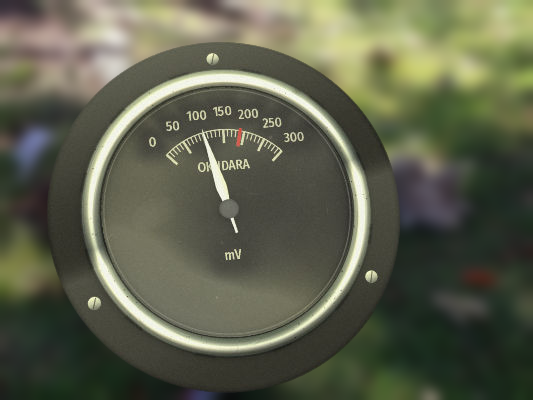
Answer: 100 mV
